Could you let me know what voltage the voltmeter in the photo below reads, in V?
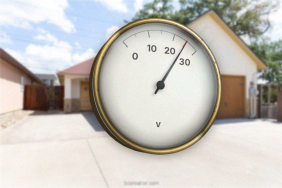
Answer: 25 V
